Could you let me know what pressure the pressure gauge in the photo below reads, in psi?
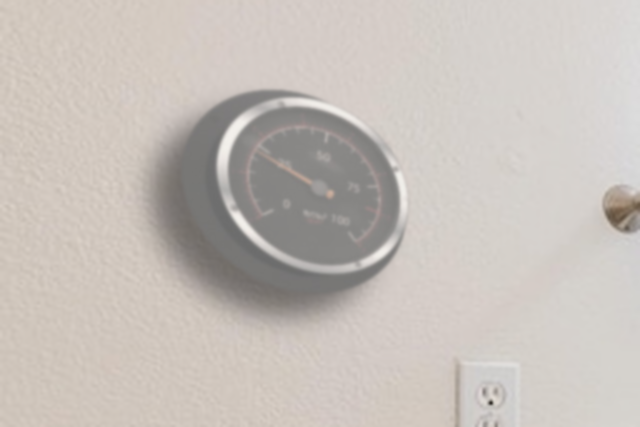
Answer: 22.5 psi
